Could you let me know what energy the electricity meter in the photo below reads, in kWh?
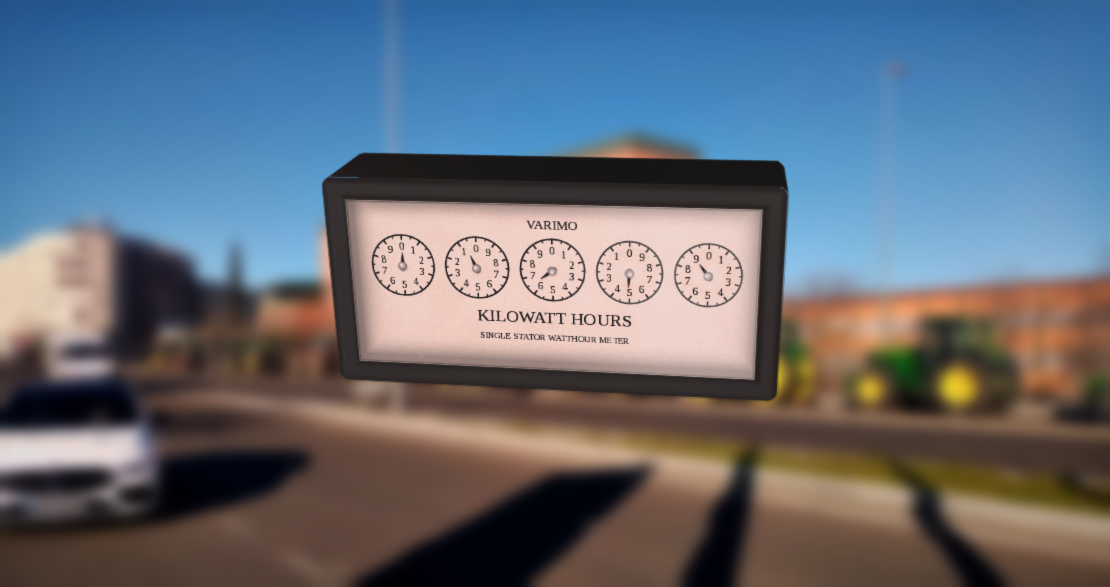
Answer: 649 kWh
